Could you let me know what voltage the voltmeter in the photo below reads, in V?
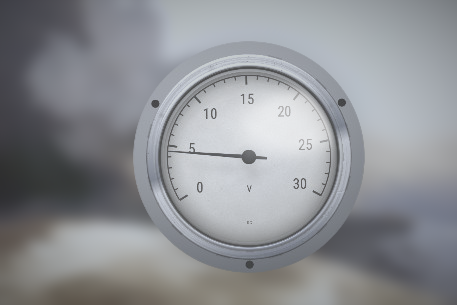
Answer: 4.5 V
